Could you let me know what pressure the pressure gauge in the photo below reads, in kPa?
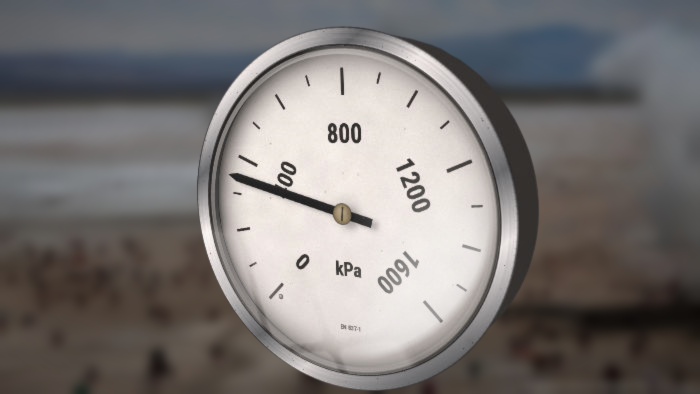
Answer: 350 kPa
